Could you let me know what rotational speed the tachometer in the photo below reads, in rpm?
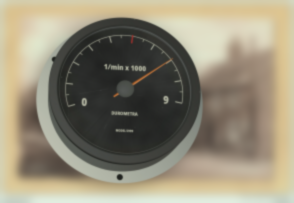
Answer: 7000 rpm
